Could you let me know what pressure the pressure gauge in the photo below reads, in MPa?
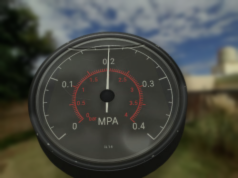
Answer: 0.2 MPa
